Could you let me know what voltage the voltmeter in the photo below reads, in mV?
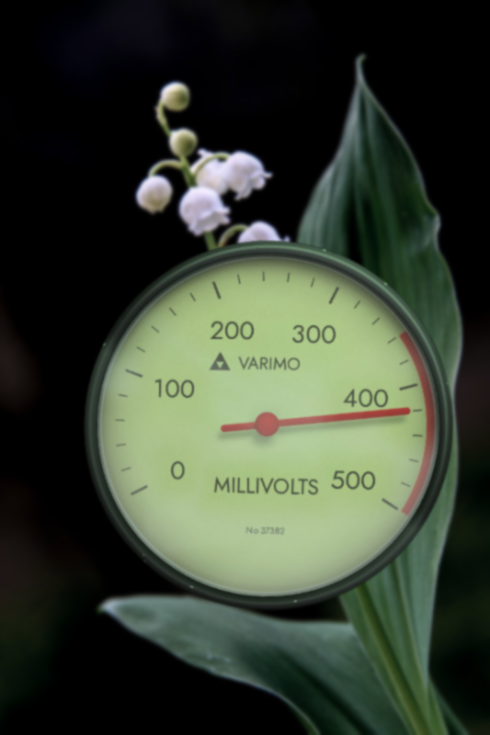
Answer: 420 mV
